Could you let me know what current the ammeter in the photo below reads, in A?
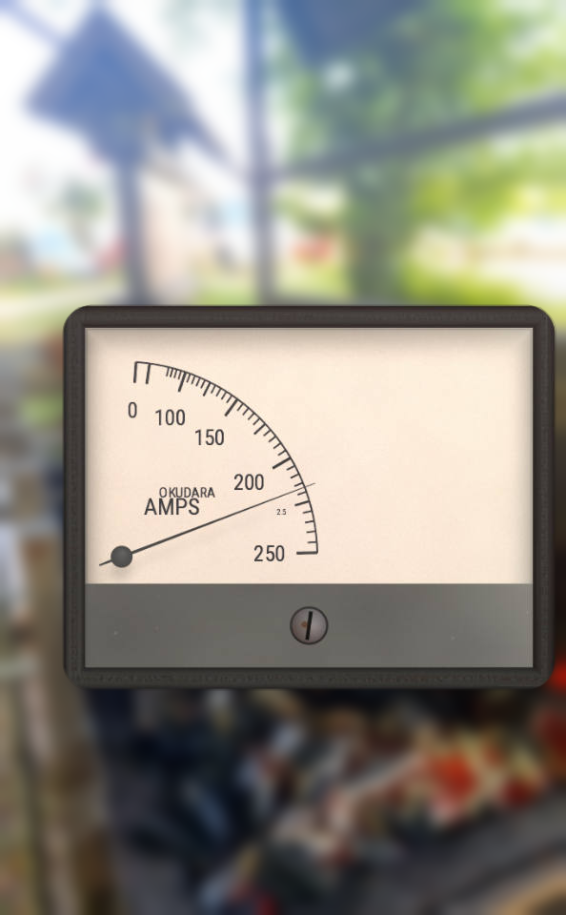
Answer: 217.5 A
